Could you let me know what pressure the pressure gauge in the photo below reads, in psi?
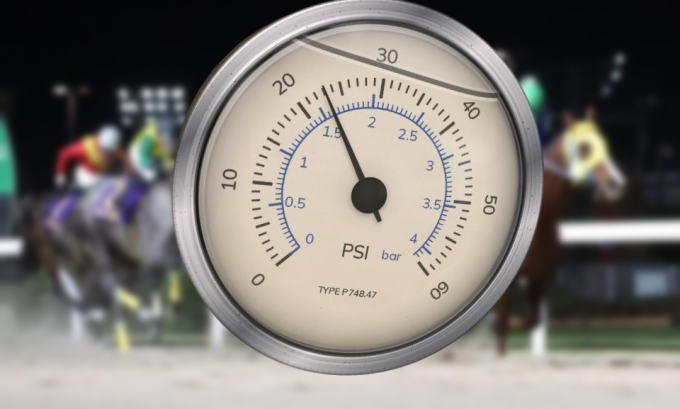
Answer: 23 psi
